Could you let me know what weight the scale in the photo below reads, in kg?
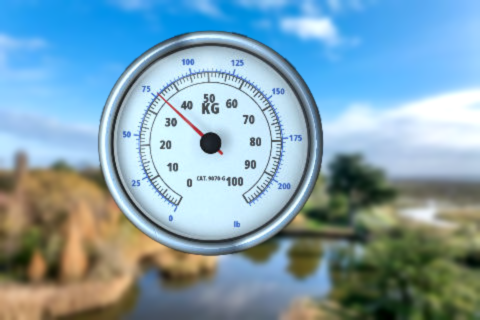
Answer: 35 kg
